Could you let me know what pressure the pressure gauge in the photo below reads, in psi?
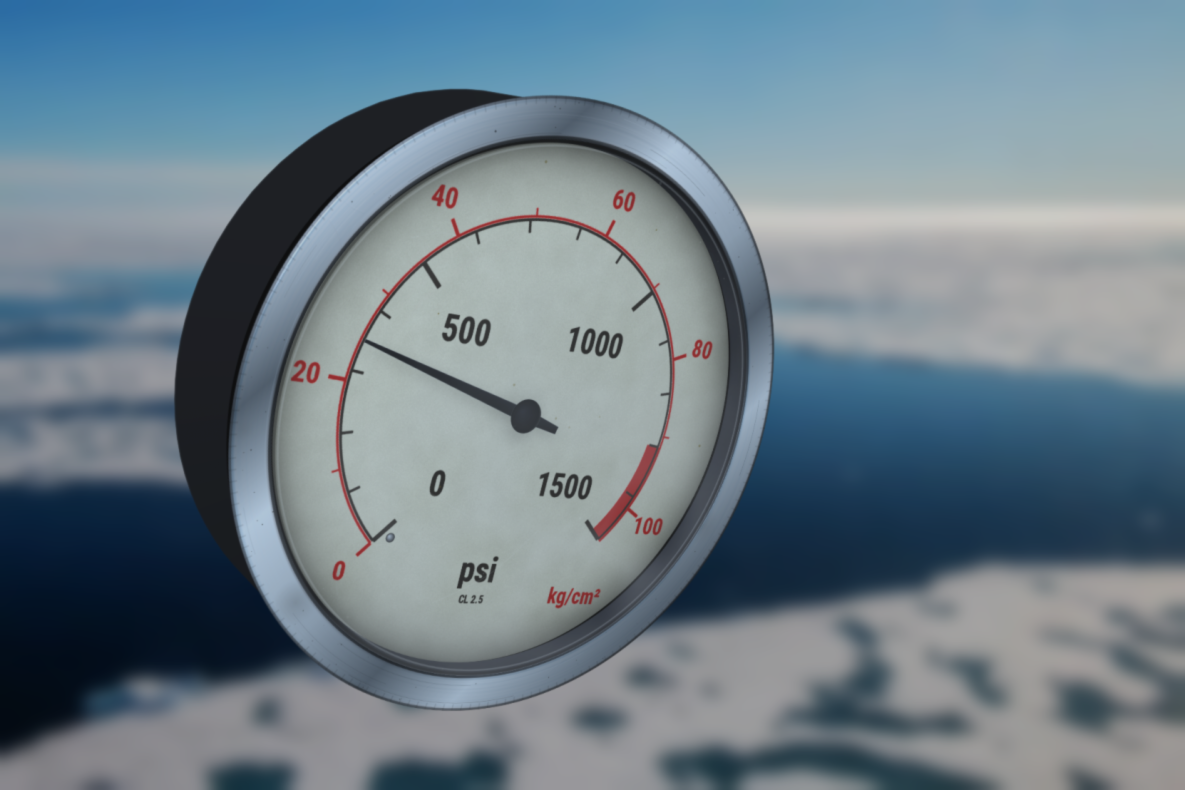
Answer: 350 psi
